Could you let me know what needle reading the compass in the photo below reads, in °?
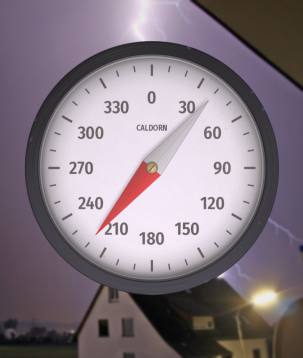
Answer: 220 °
